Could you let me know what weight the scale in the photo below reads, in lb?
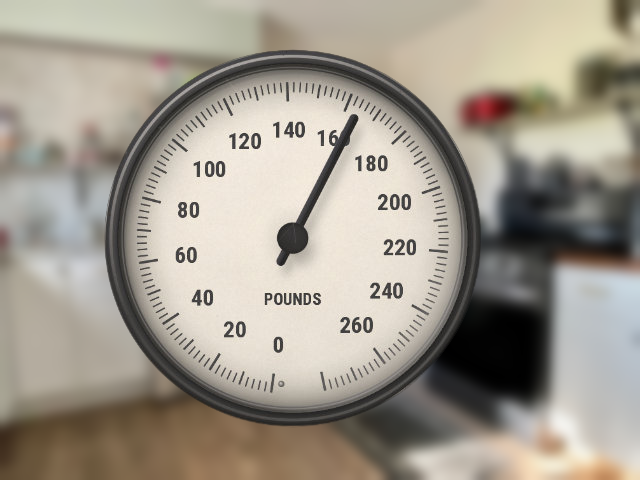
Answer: 164 lb
